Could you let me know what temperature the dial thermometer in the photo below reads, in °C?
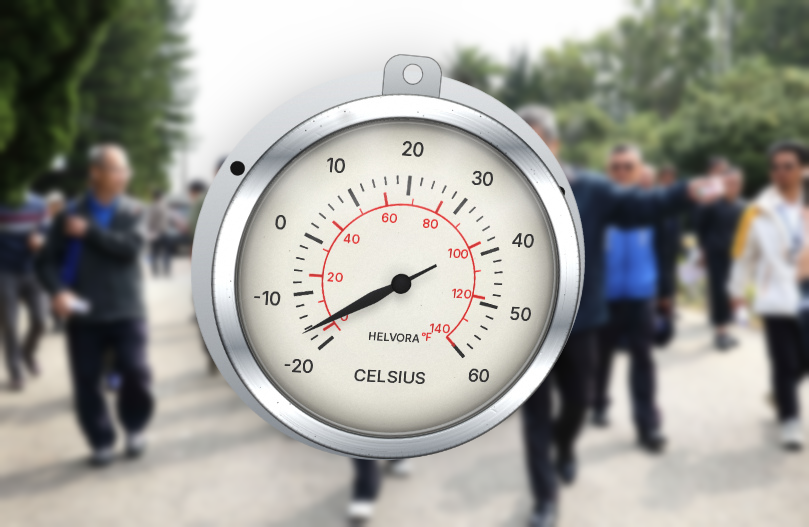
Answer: -16 °C
